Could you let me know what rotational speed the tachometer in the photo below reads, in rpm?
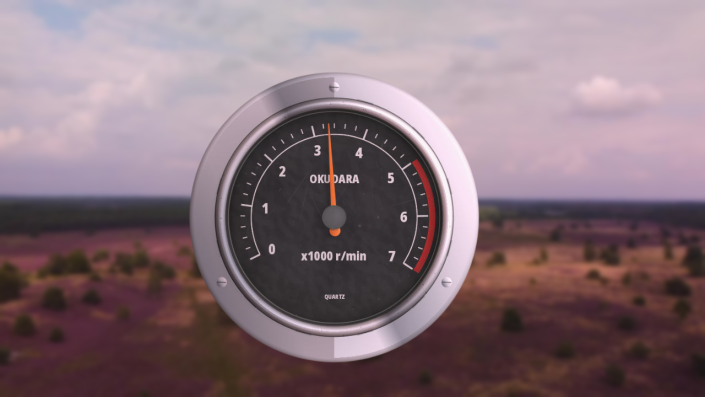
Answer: 3300 rpm
